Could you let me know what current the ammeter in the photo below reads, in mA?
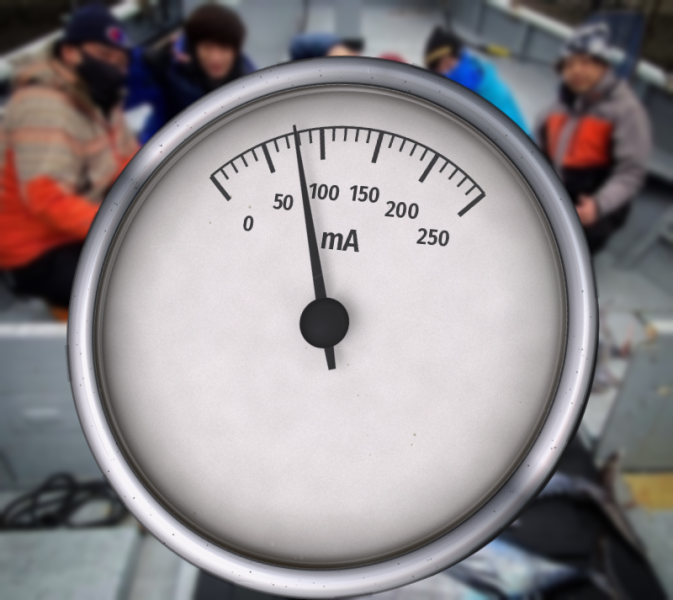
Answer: 80 mA
